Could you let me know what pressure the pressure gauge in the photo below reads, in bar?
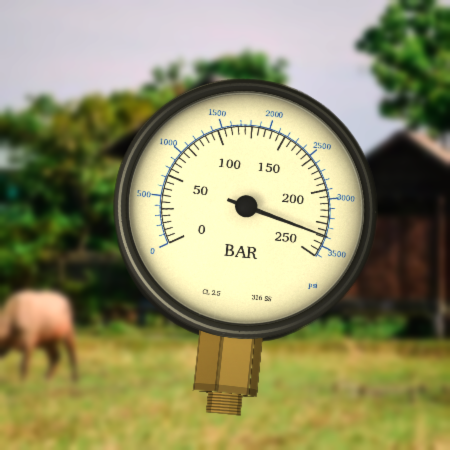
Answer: 235 bar
